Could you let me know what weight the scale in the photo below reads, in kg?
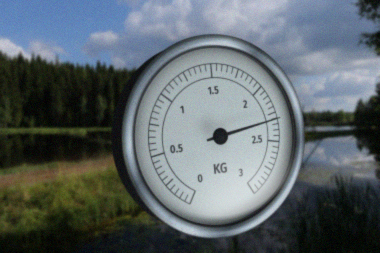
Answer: 2.3 kg
